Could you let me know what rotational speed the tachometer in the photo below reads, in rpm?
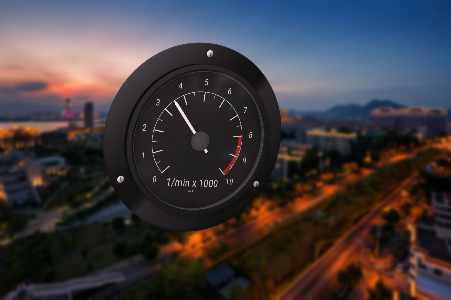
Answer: 3500 rpm
